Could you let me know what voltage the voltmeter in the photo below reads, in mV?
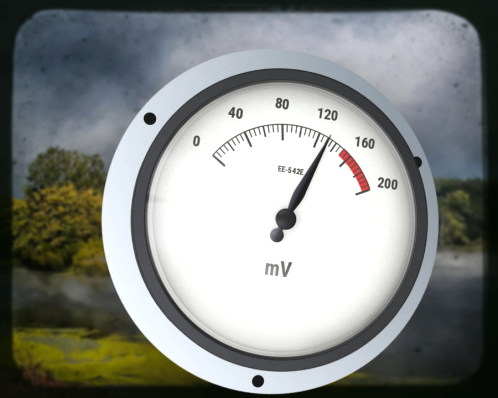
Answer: 130 mV
